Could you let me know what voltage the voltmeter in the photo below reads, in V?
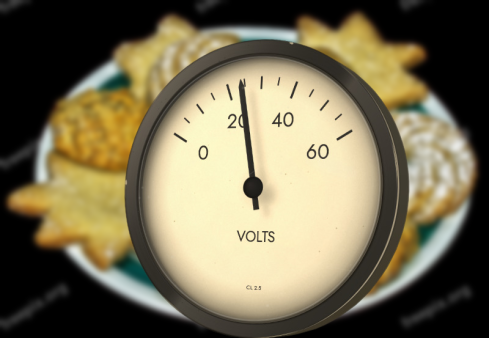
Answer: 25 V
